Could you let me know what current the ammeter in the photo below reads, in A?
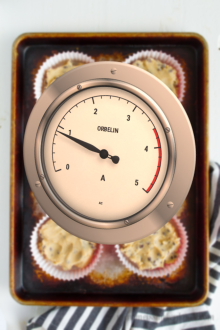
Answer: 0.9 A
